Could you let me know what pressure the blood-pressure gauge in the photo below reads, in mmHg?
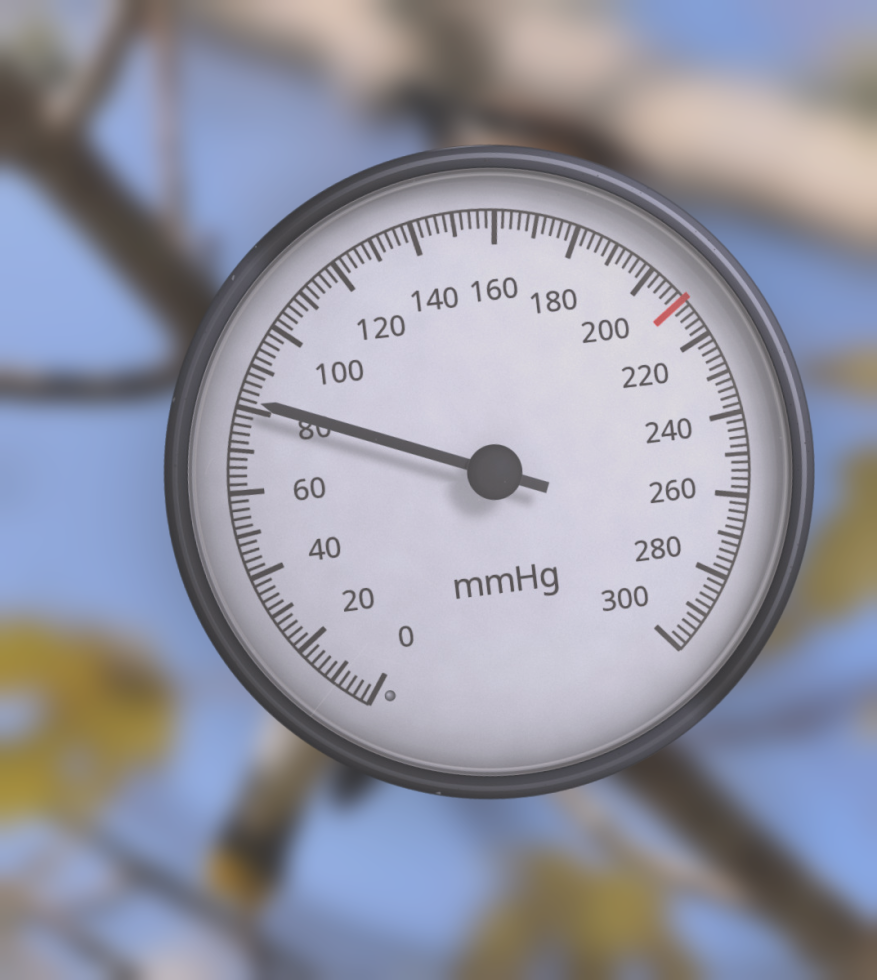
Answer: 82 mmHg
